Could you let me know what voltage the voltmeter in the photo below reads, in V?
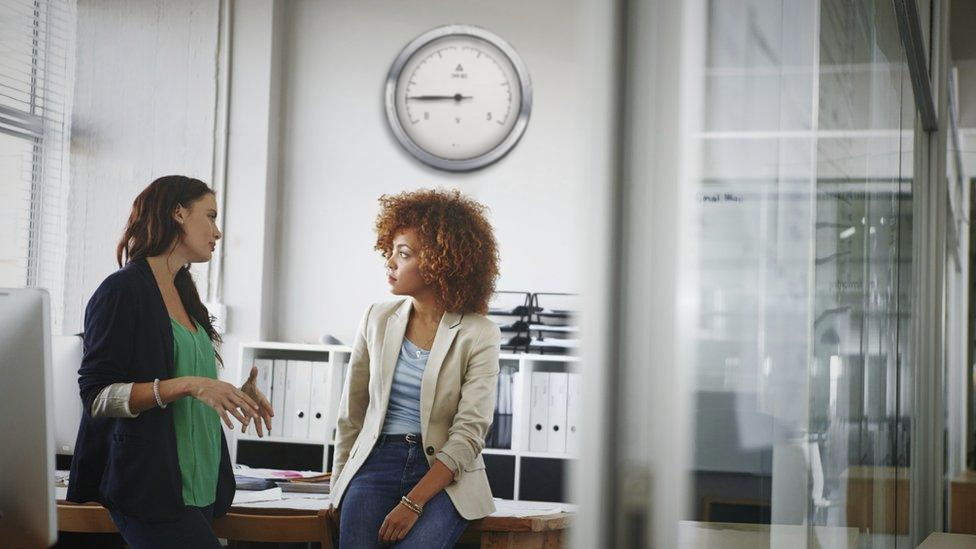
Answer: 0.6 V
